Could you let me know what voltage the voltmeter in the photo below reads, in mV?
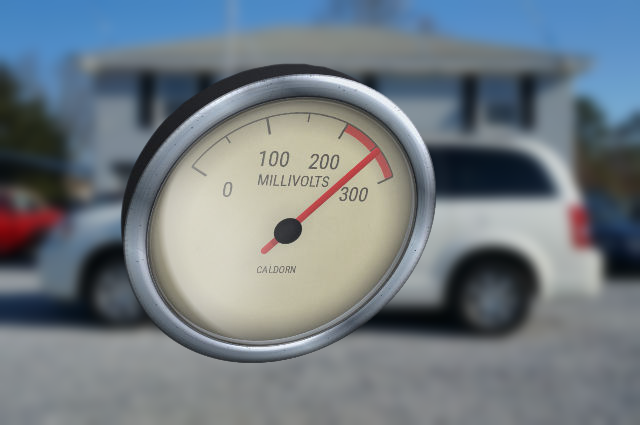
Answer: 250 mV
